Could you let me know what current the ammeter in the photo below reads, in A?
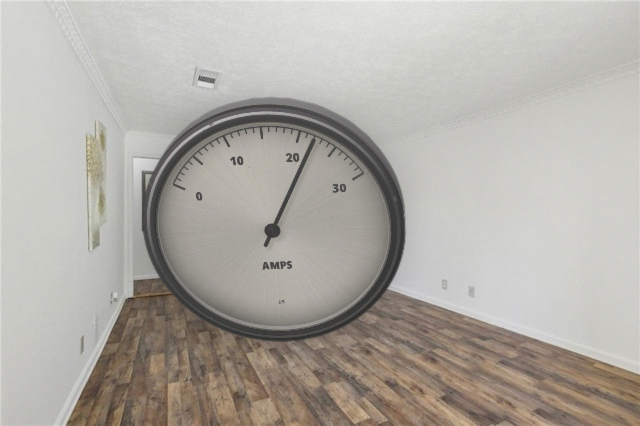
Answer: 22 A
